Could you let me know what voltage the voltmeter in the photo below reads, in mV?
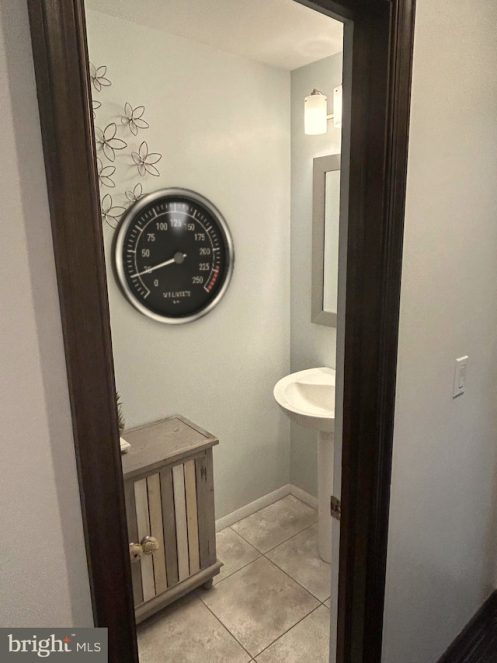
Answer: 25 mV
